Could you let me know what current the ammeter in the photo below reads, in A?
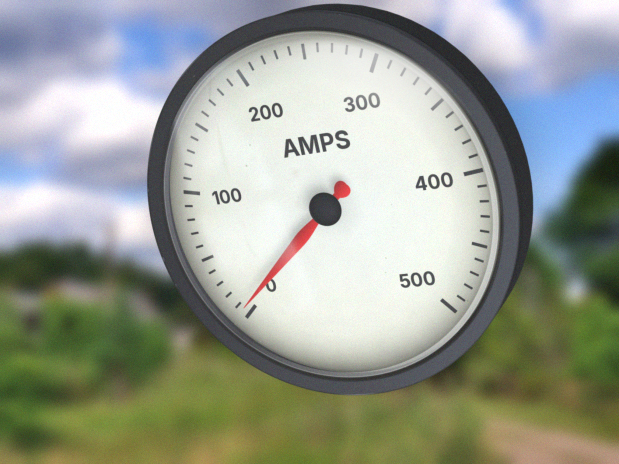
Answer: 5 A
